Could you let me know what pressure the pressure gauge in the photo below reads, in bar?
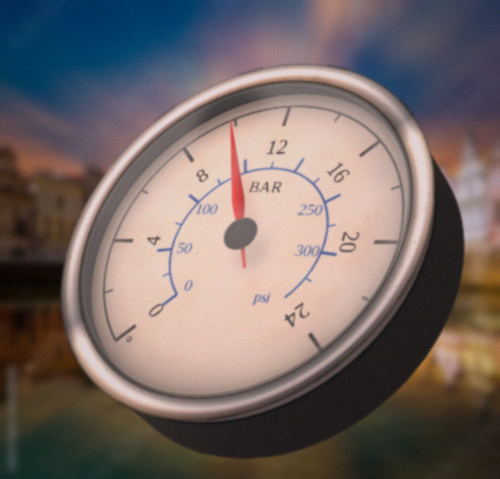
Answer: 10 bar
